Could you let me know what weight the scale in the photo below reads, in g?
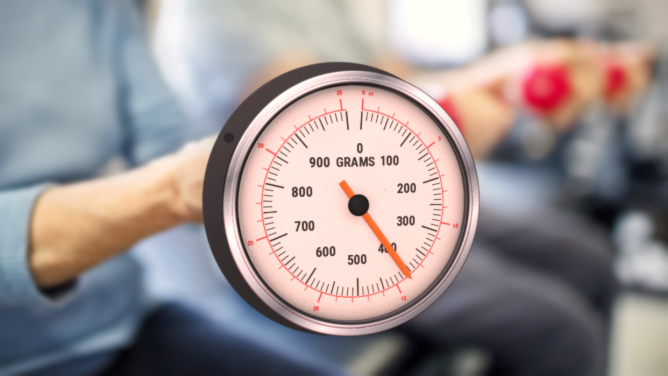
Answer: 400 g
